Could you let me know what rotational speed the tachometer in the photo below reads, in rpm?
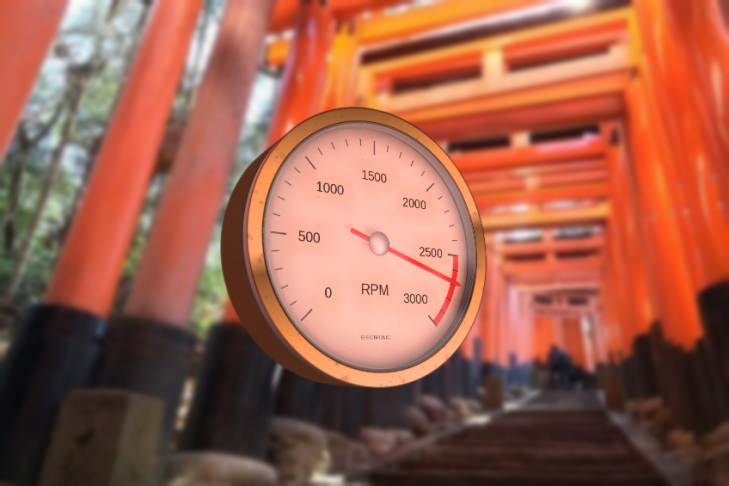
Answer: 2700 rpm
